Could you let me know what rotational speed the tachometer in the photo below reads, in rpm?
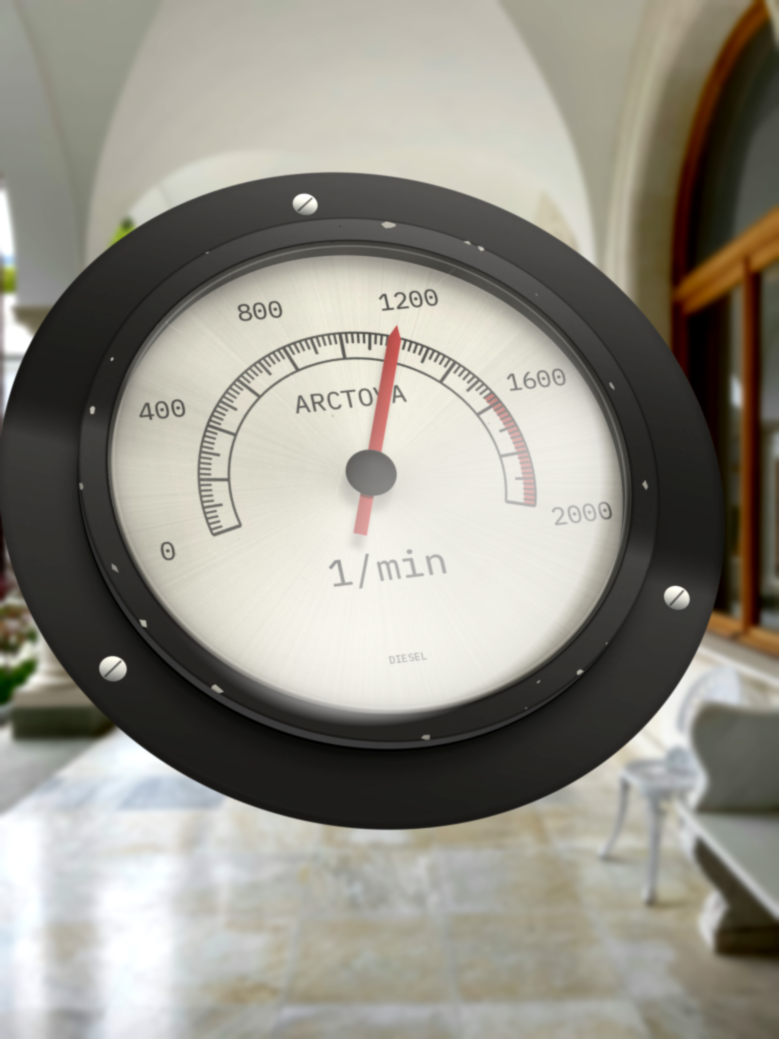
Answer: 1180 rpm
